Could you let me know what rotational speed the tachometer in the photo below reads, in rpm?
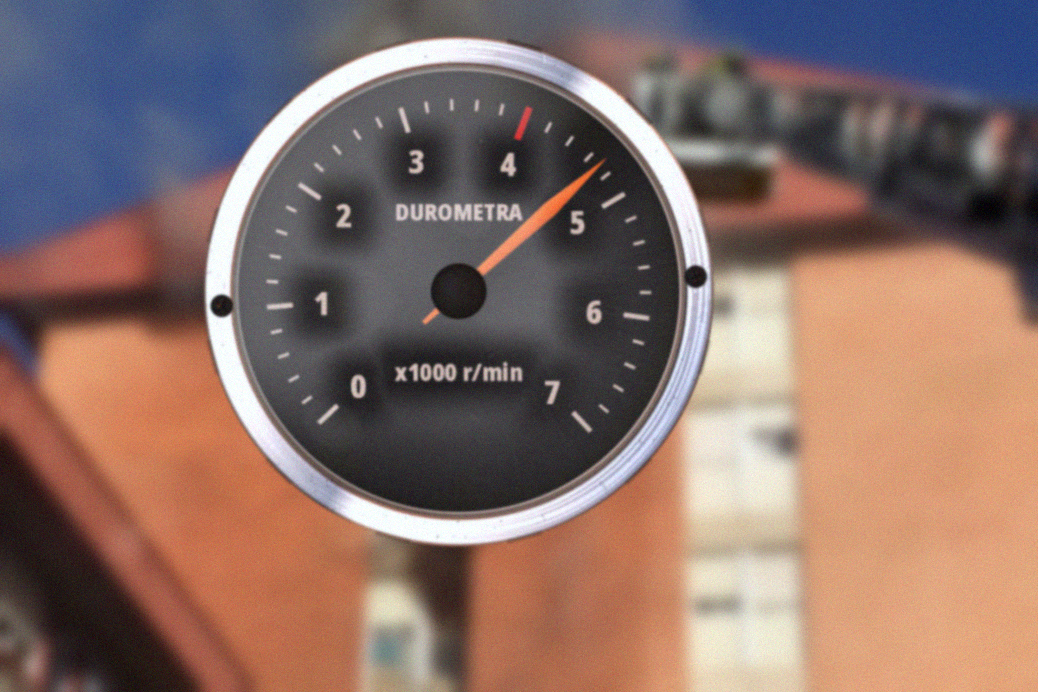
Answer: 4700 rpm
